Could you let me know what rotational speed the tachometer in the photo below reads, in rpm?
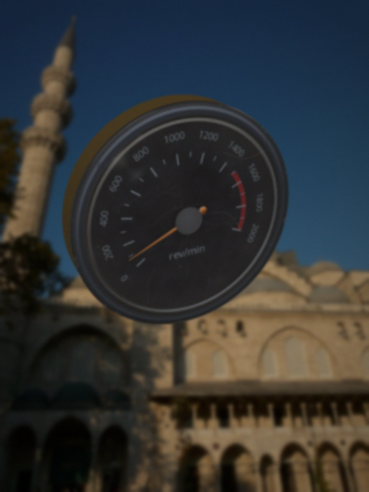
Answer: 100 rpm
